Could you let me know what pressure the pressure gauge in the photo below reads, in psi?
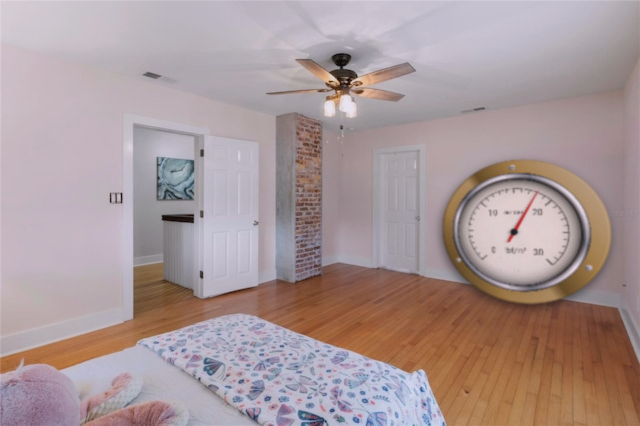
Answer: 18 psi
